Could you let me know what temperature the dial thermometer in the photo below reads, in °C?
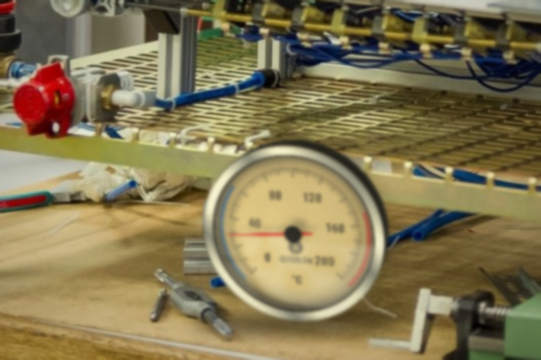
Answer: 30 °C
